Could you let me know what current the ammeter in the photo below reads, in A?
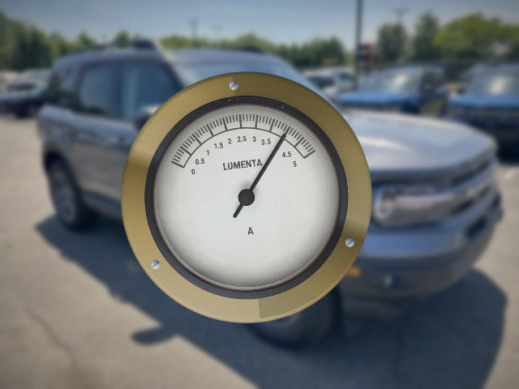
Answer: 4 A
